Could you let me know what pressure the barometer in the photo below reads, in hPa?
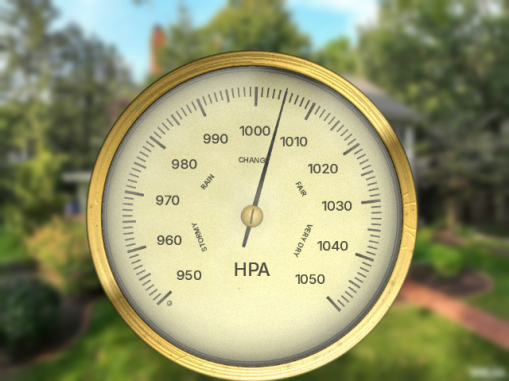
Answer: 1005 hPa
